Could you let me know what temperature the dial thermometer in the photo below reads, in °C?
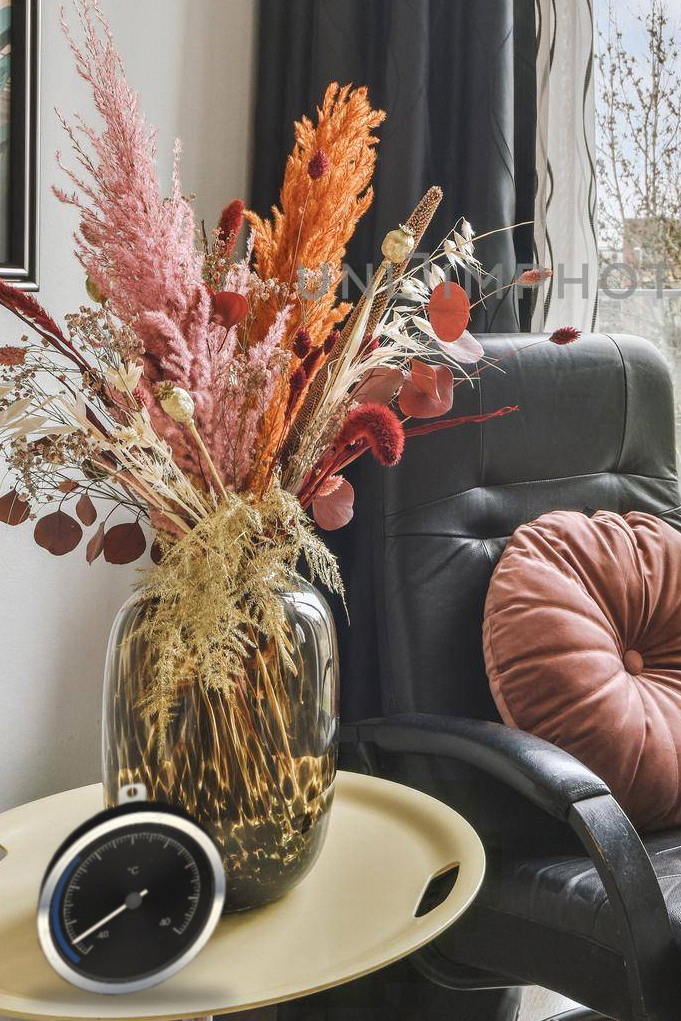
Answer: -35 °C
